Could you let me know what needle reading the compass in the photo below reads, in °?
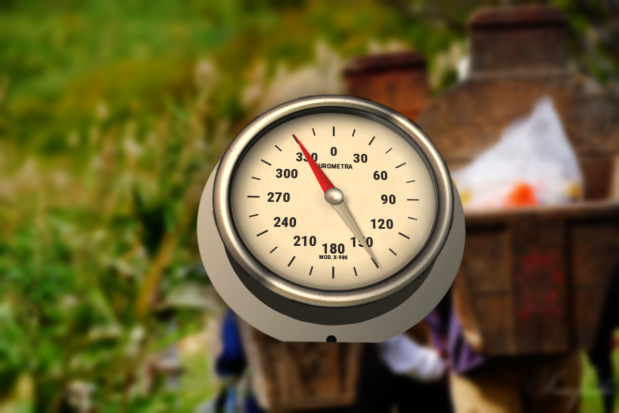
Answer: 330 °
